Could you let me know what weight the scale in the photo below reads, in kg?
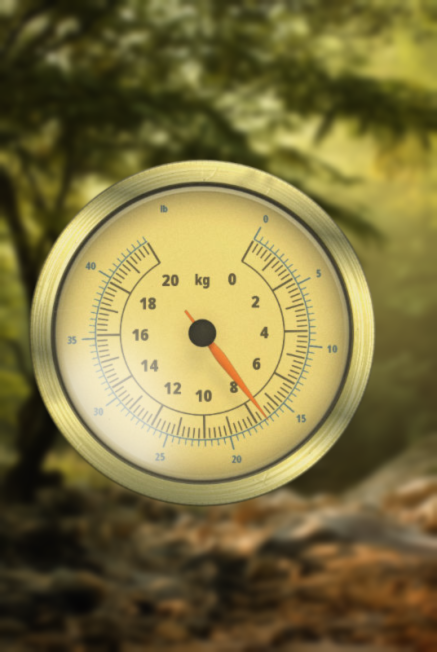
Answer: 7.6 kg
